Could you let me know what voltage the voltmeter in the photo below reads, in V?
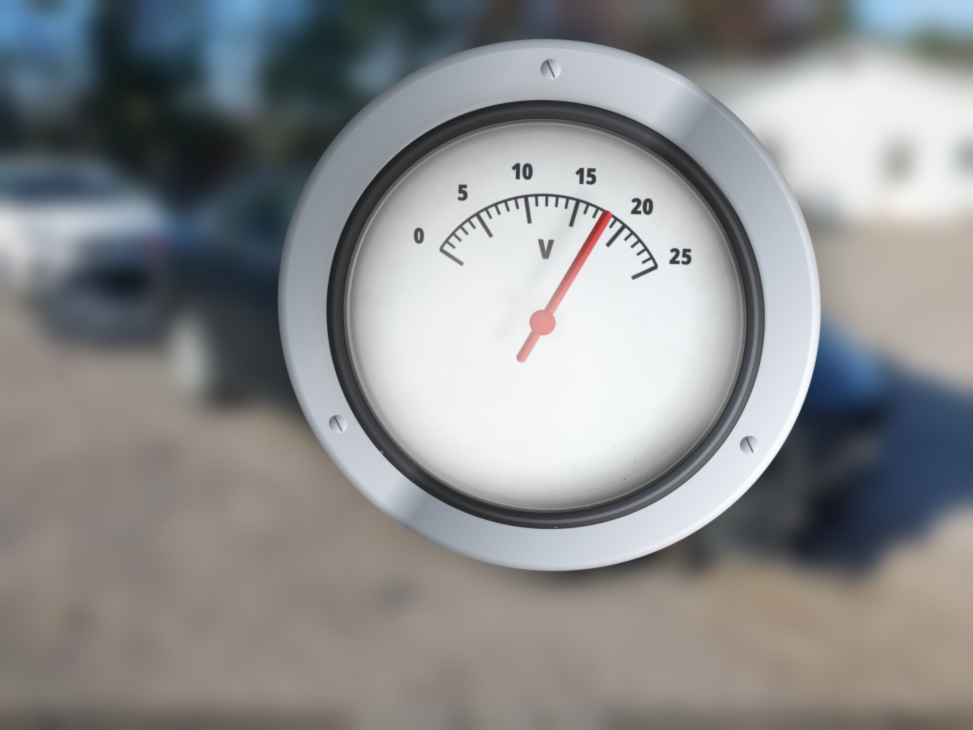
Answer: 18 V
